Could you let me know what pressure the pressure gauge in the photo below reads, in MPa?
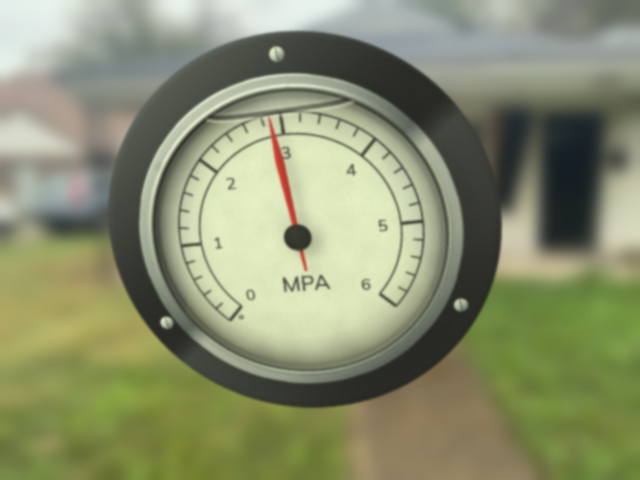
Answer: 2.9 MPa
